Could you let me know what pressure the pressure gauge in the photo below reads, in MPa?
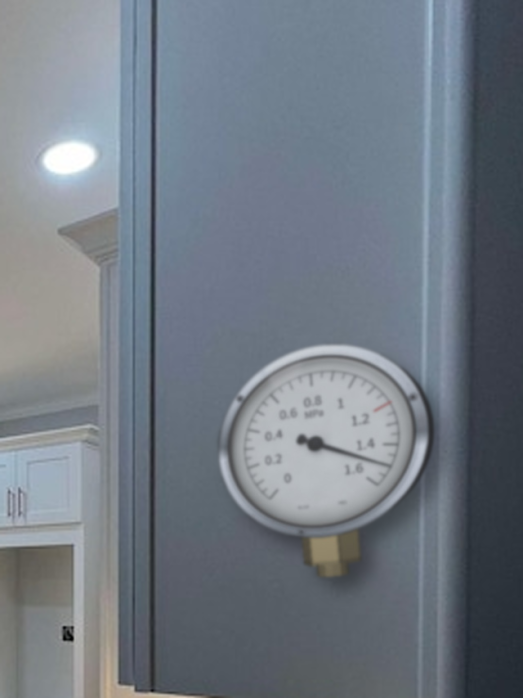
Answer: 1.5 MPa
